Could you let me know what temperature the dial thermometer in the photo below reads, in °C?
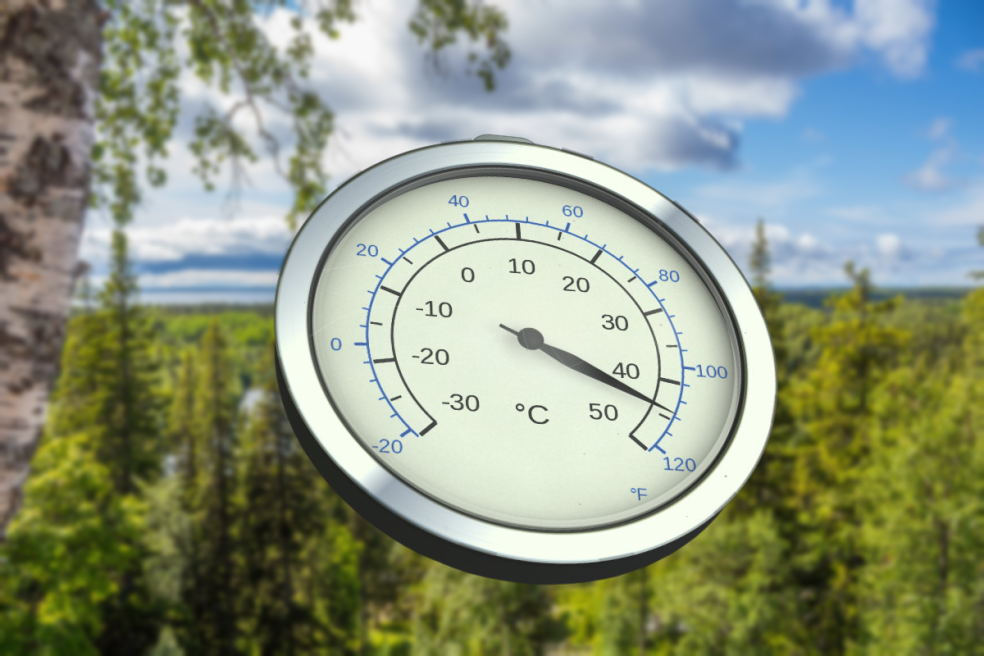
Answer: 45 °C
